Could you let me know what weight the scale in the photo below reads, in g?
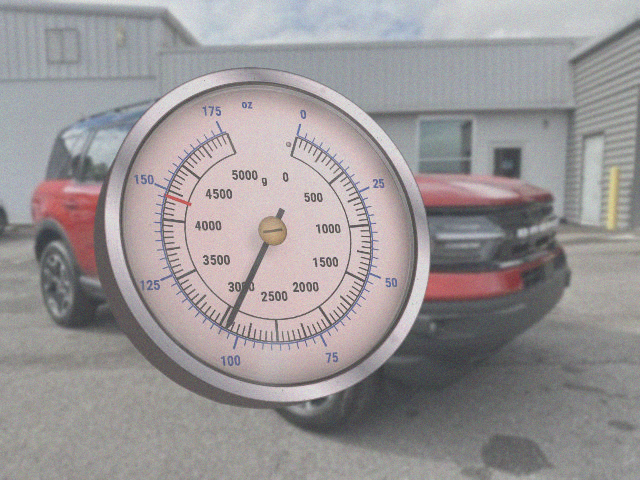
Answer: 2950 g
